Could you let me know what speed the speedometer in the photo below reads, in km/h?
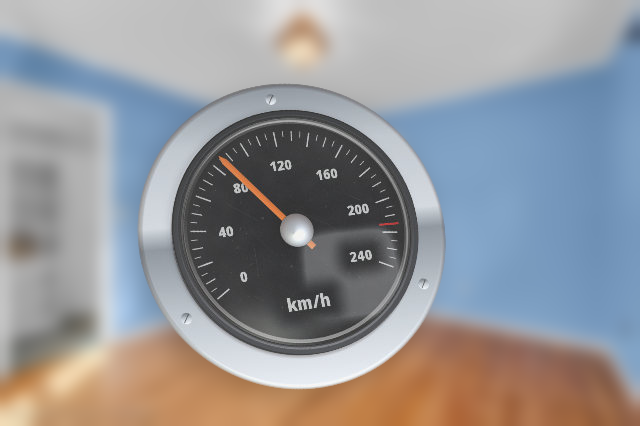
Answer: 85 km/h
